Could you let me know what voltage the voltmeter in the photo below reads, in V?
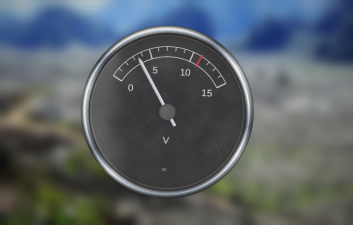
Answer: 3.5 V
